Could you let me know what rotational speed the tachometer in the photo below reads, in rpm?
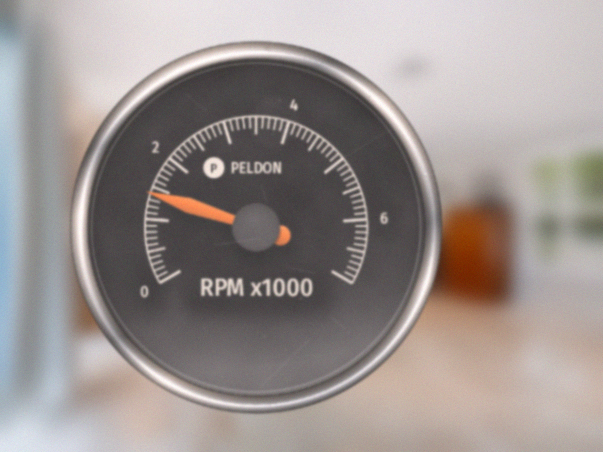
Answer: 1400 rpm
